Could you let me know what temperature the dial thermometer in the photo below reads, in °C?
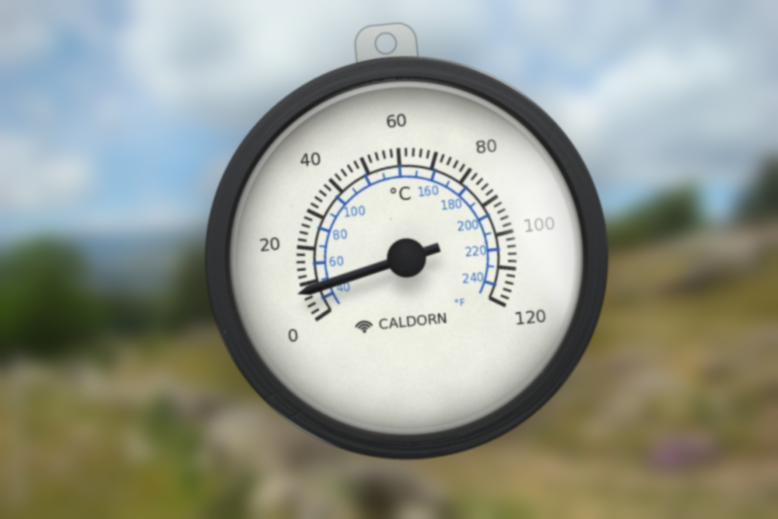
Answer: 8 °C
